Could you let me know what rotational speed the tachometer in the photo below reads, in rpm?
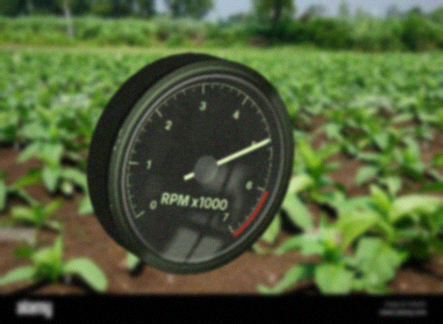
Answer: 5000 rpm
